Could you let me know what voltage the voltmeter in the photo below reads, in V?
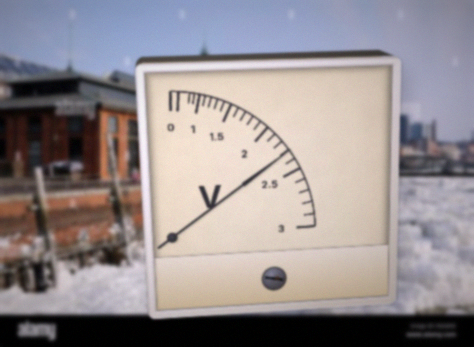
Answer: 2.3 V
